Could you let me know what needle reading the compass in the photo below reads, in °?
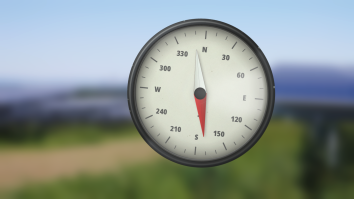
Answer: 170 °
